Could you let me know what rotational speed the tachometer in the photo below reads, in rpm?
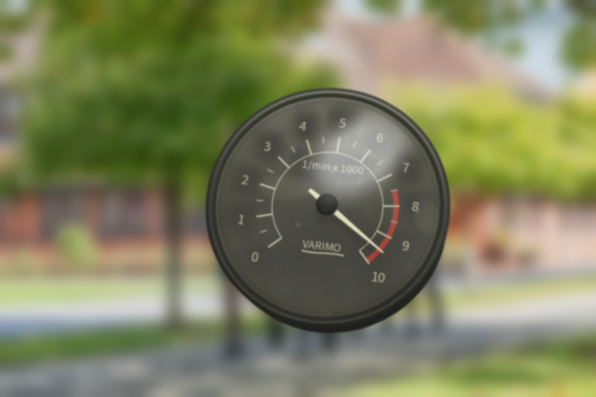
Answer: 9500 rpm
